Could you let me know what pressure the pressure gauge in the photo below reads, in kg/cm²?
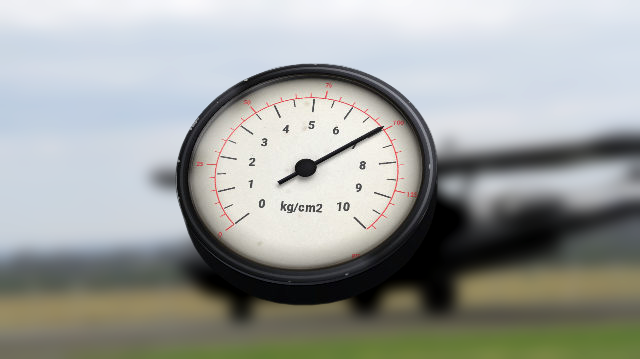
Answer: 7 kg/cm²
